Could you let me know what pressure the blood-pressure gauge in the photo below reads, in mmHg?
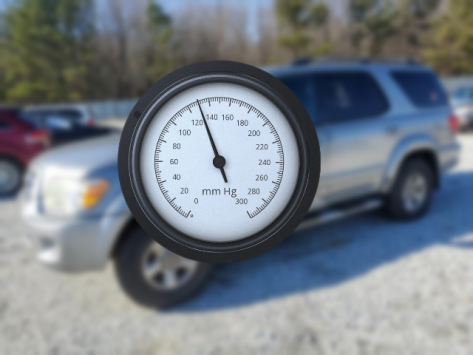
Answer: 130 mmHg
